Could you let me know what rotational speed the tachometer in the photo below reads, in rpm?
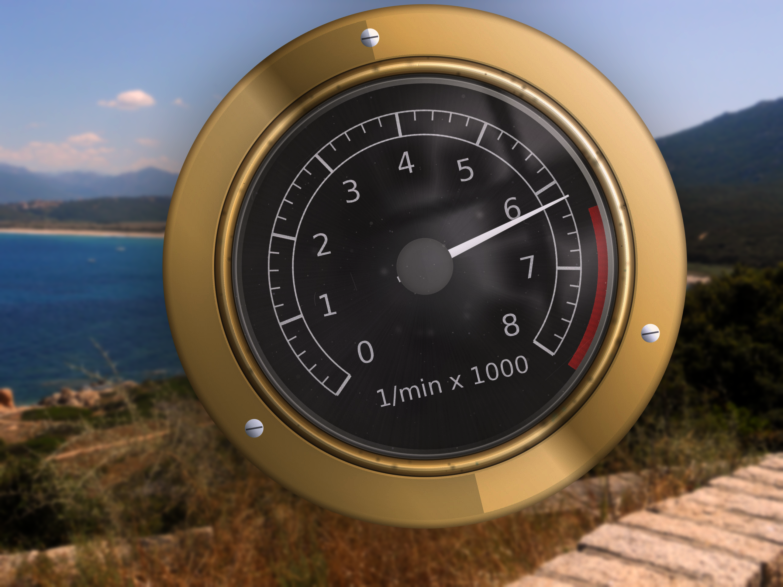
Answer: 6200 rpm
